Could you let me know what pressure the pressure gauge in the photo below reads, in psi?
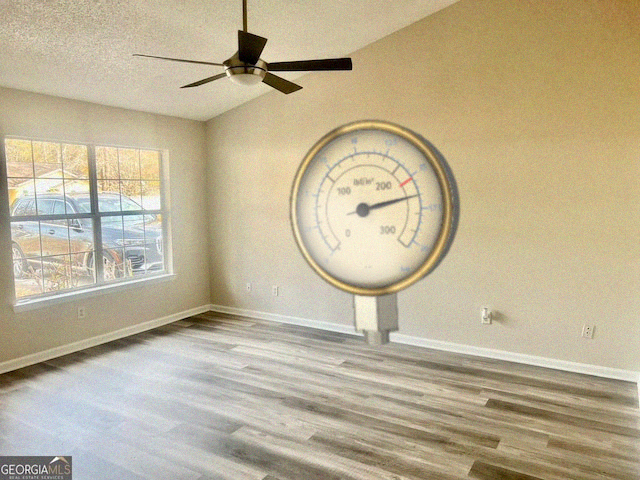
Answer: 240 psi
